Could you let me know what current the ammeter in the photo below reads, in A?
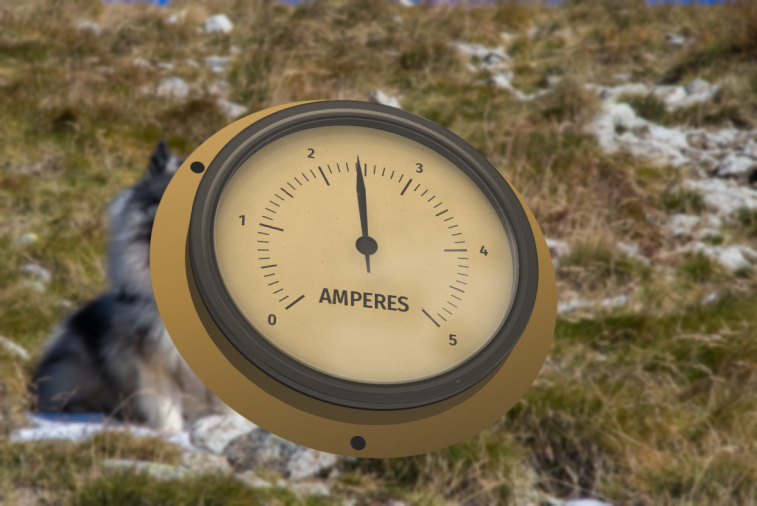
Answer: 2.4 A
